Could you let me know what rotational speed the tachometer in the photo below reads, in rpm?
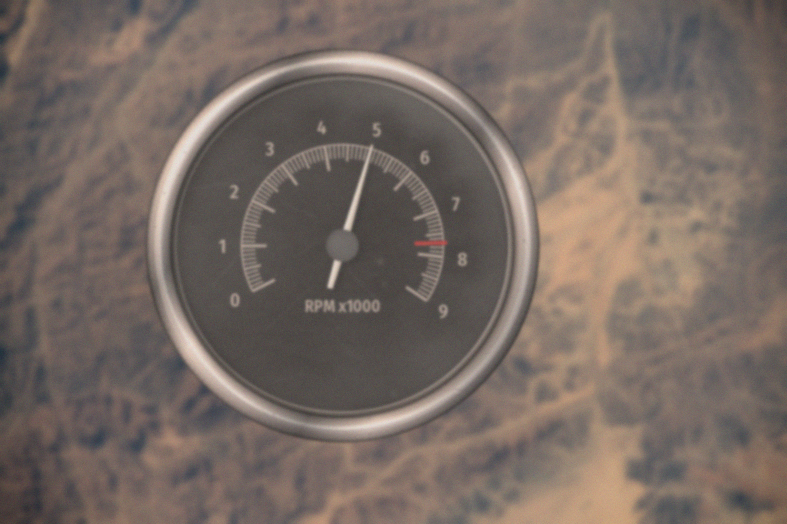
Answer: 5000 rpm
